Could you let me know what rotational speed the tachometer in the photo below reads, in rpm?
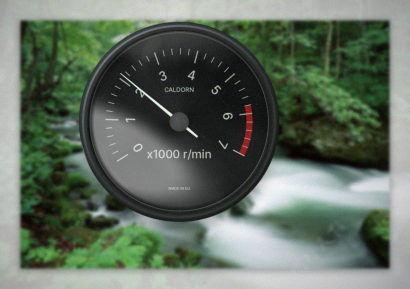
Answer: 2100 rpm
